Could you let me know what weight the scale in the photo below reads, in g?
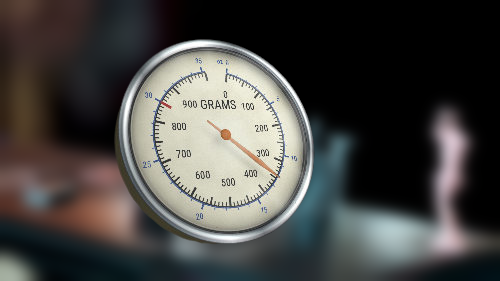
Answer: 350 g
